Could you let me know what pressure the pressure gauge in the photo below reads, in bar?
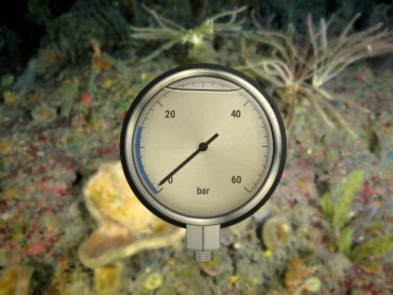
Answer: 1 bar
